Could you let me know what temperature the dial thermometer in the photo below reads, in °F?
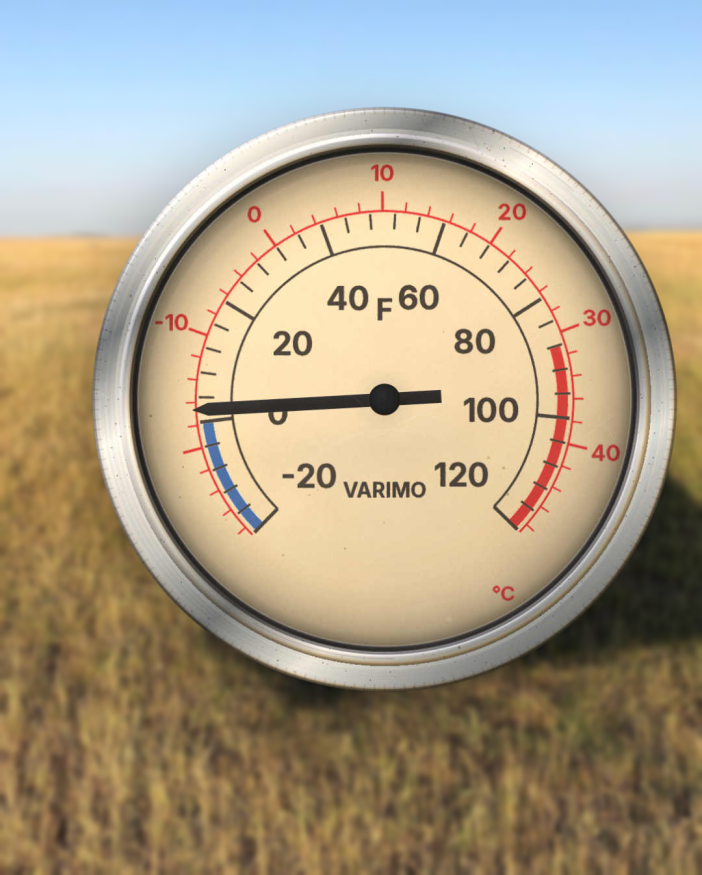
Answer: 2 °F
